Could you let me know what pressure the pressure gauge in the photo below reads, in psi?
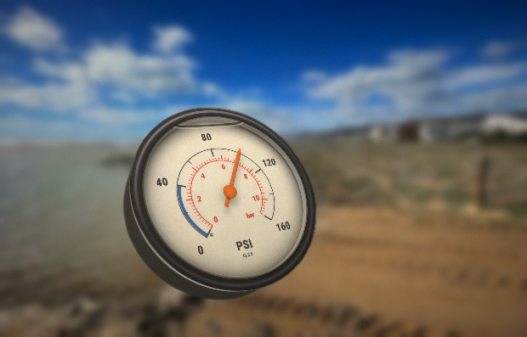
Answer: 100 psi
